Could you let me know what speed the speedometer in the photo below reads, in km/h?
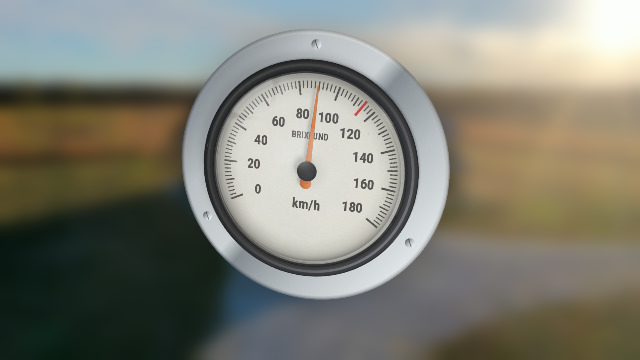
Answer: 90 km/h
